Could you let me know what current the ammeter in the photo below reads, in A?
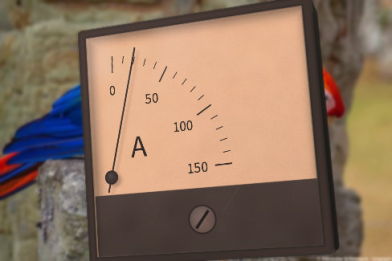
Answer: 20 A
